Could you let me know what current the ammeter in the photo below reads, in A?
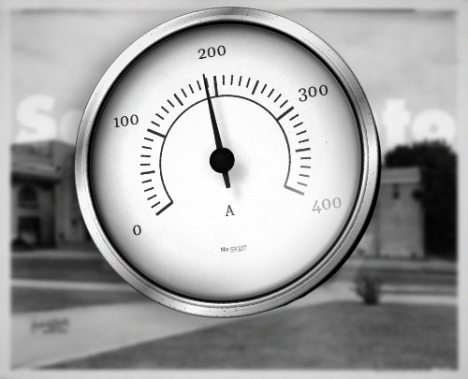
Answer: 190 A
